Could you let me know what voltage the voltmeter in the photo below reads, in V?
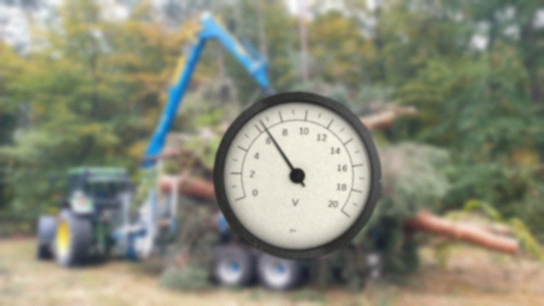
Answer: 6.5 V
